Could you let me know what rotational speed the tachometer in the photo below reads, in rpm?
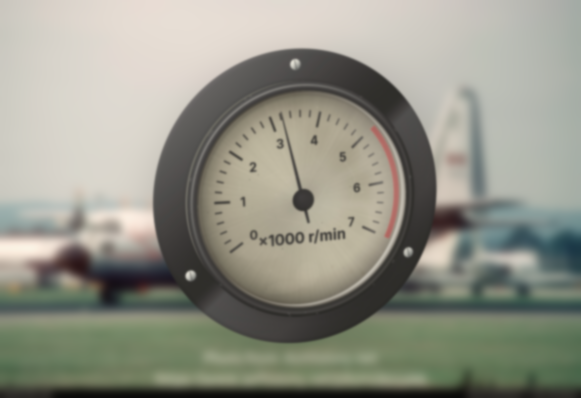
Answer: 3200 rpm
